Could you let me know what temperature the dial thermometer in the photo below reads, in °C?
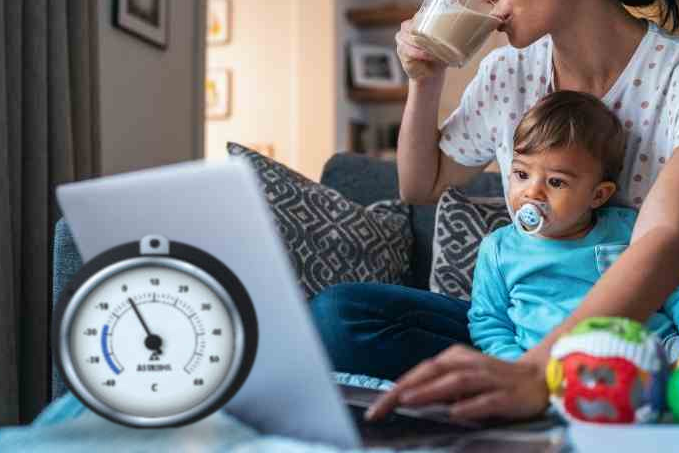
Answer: 0 °C
